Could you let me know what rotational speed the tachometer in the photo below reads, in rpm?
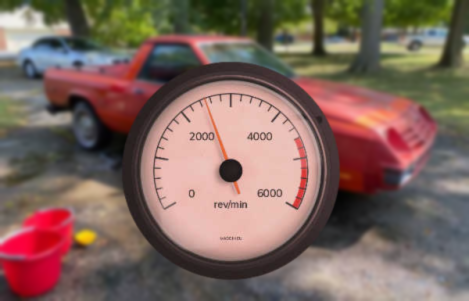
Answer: 2500 rpm
